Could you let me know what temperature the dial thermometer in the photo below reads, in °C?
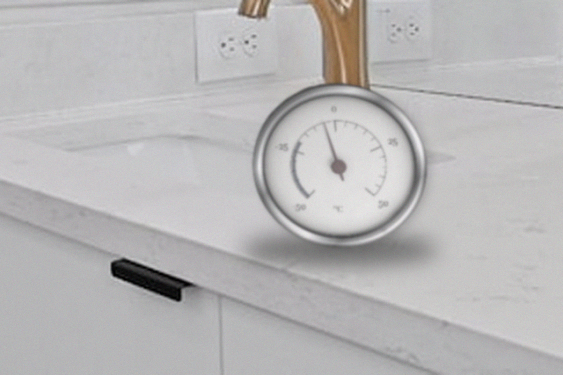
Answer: -5 °C
